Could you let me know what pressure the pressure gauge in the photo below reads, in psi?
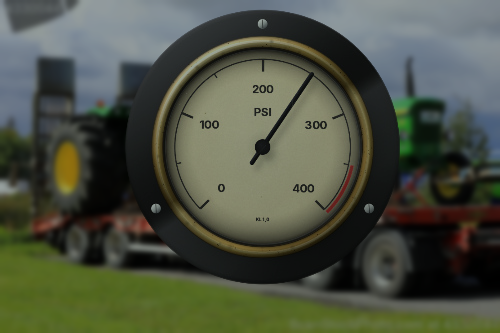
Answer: 250 psi
